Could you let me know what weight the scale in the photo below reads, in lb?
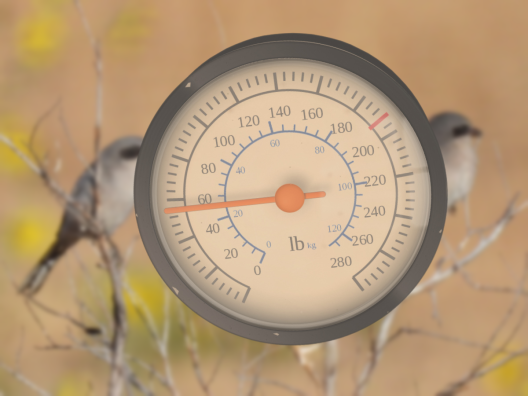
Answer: 56 lb
